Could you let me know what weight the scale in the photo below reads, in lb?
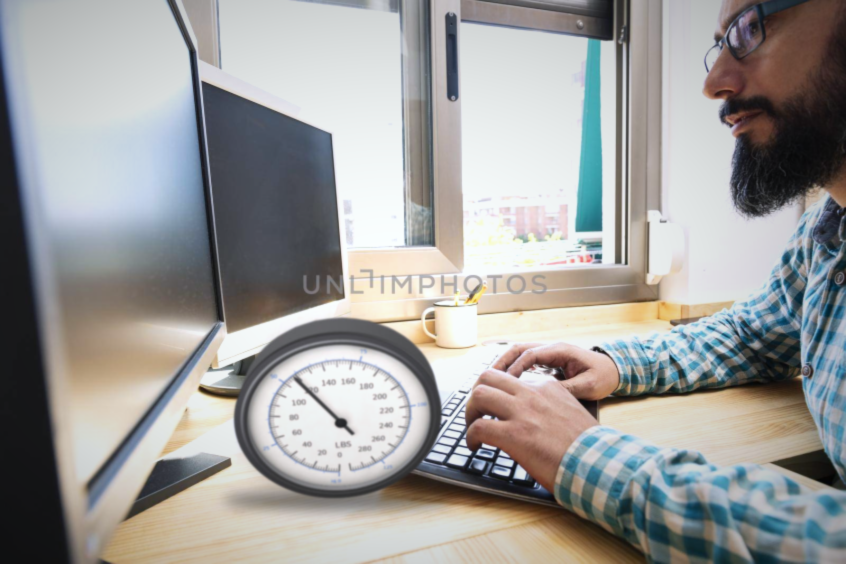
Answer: 120 lb
